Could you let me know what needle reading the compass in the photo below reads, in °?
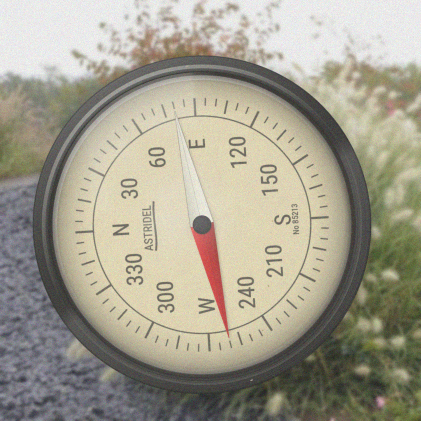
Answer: 260 °
